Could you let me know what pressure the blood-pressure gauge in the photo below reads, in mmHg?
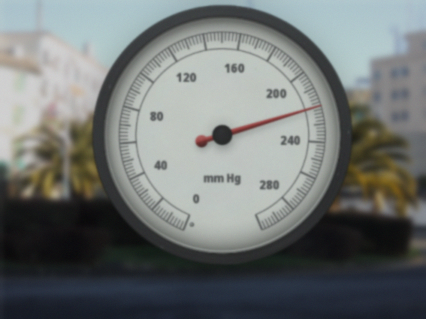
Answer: 220 mmHg
